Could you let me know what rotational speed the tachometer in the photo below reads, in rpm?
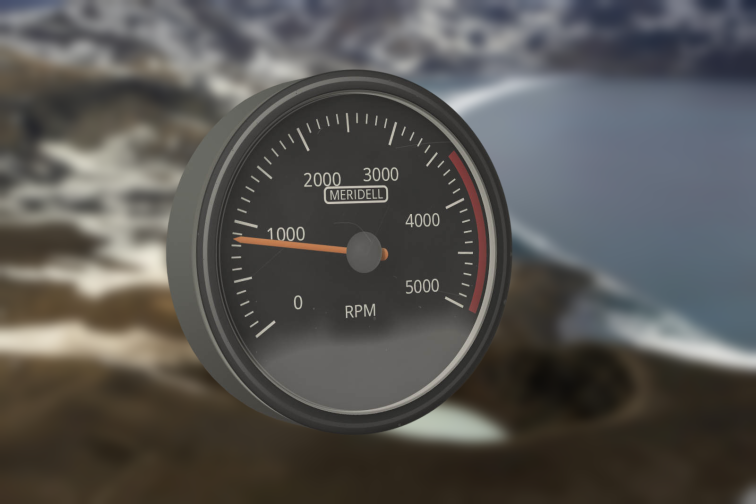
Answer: 850 rpm
